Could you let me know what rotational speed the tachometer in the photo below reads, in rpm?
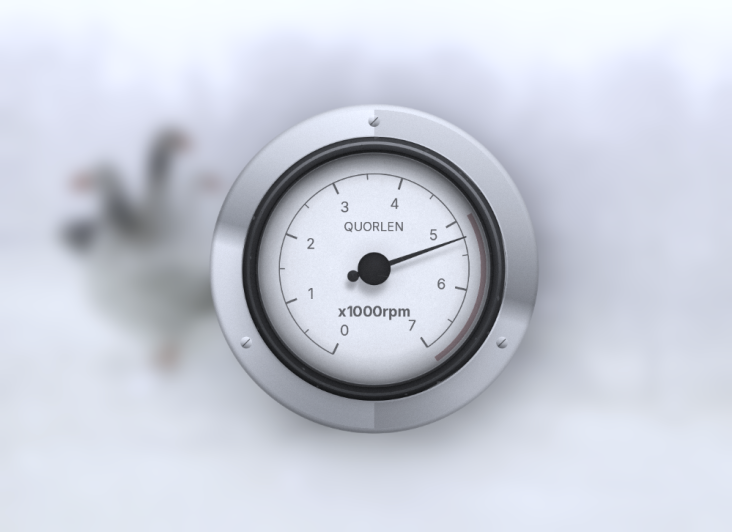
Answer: 5250 rpm
